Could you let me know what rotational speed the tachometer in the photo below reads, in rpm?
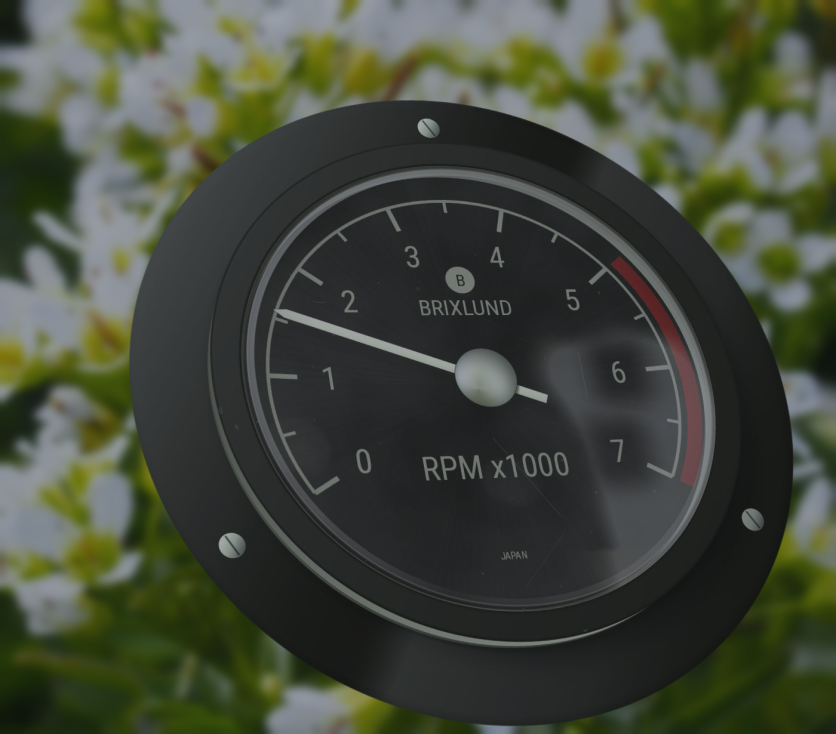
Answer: 1500 rpm
